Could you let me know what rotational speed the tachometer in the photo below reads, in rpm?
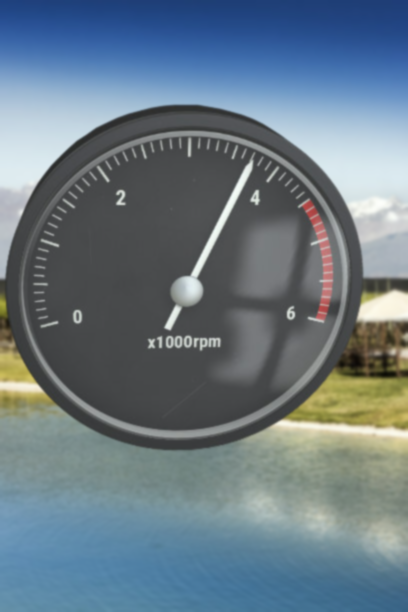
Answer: 3700 rpm
